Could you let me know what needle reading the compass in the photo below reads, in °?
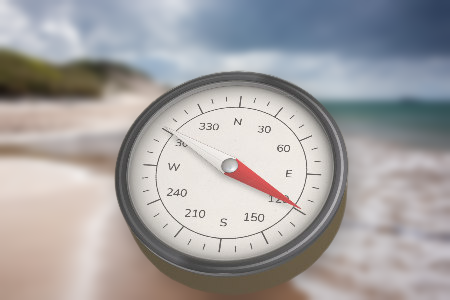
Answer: 120 °
